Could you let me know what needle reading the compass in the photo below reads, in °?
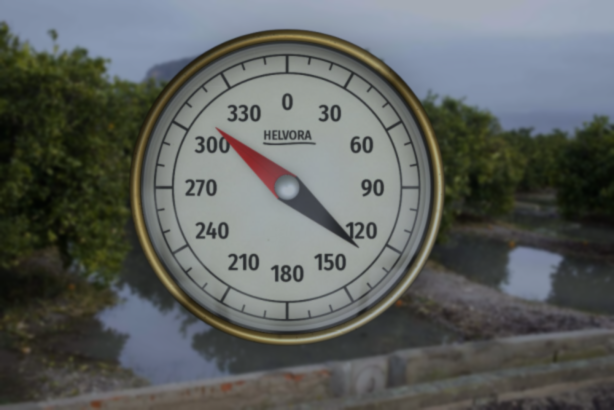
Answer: 310 °
